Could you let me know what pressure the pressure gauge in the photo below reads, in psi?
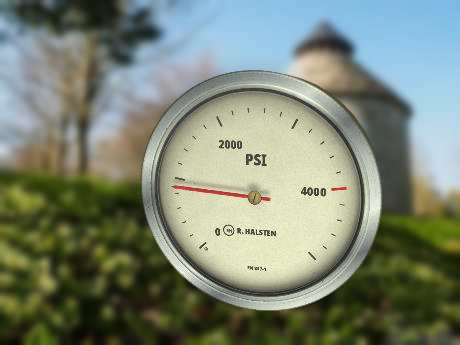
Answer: 900 psi
